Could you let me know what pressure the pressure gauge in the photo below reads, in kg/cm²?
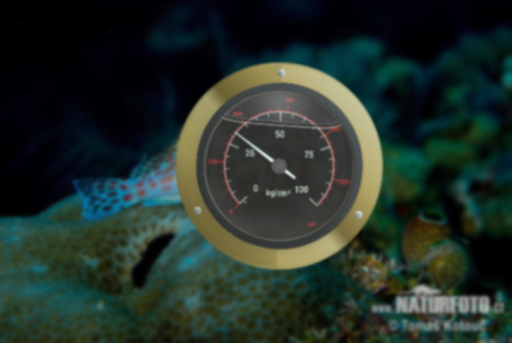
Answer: 30 kg/cm²
